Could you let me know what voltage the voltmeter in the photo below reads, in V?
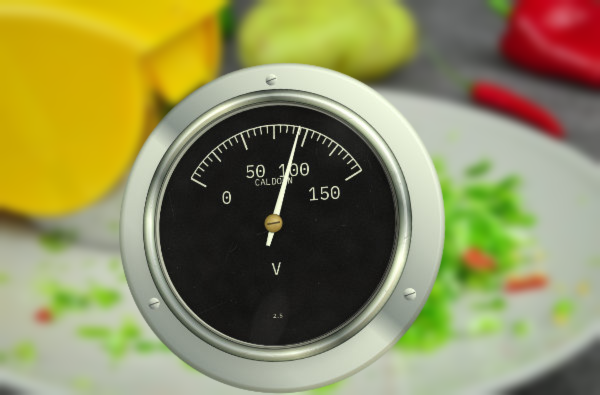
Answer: 95 V
